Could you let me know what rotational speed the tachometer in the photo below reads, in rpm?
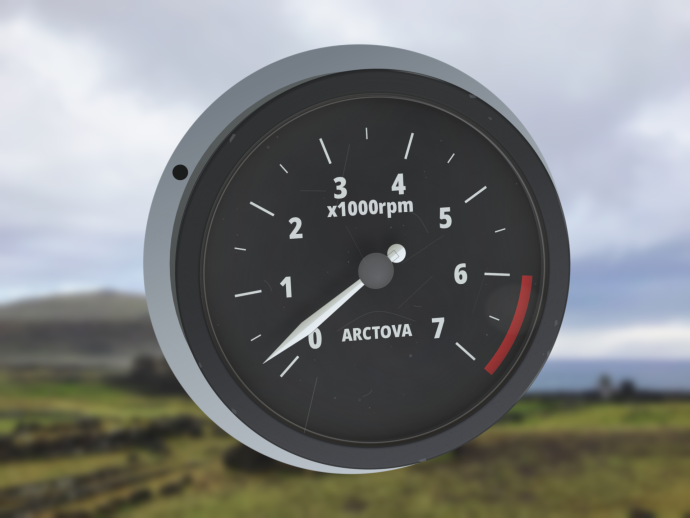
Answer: 250 rpm
